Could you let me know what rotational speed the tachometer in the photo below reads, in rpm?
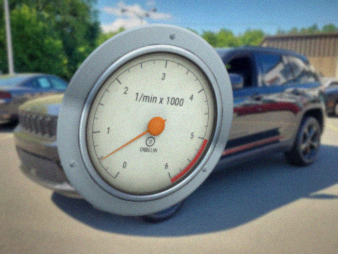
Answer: 500 rpm
